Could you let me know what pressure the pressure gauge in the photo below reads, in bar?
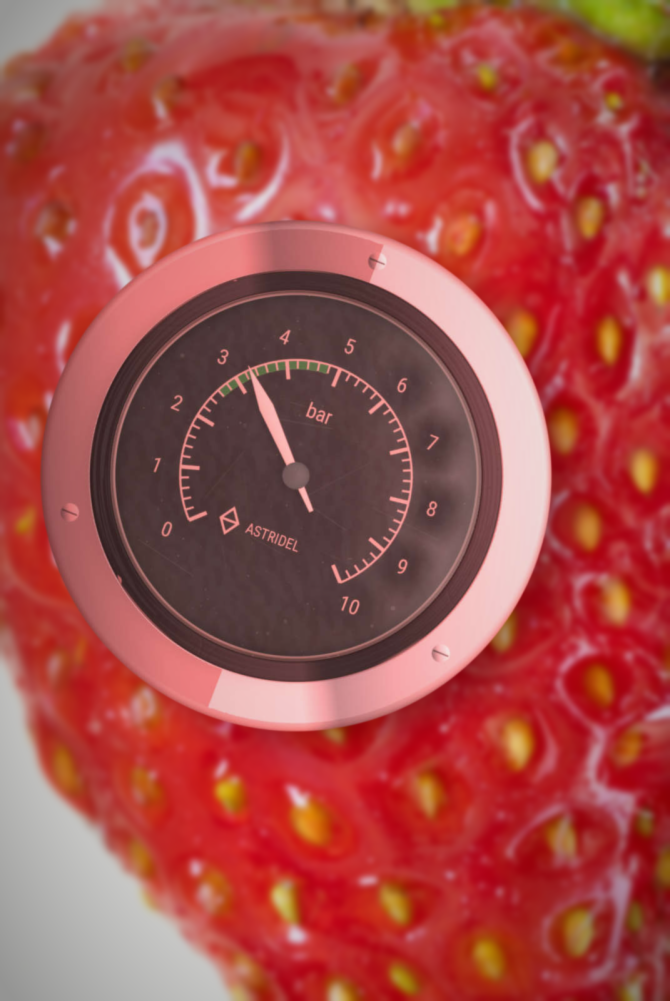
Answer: 3.3 bar
